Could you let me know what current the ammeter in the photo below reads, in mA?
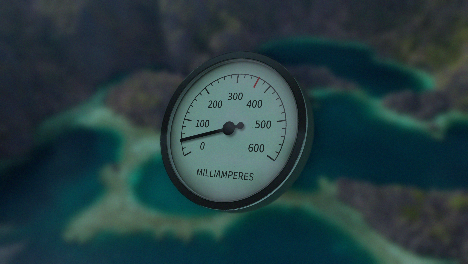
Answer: 40 mA
